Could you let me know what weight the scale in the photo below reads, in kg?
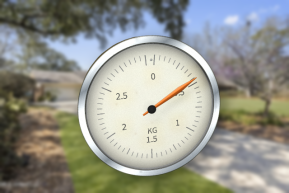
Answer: 0.45 kg
